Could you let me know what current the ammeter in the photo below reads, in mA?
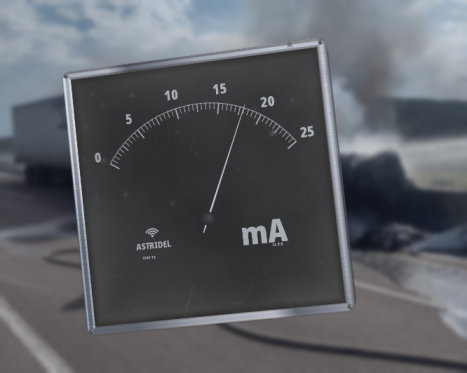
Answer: 18 mA
